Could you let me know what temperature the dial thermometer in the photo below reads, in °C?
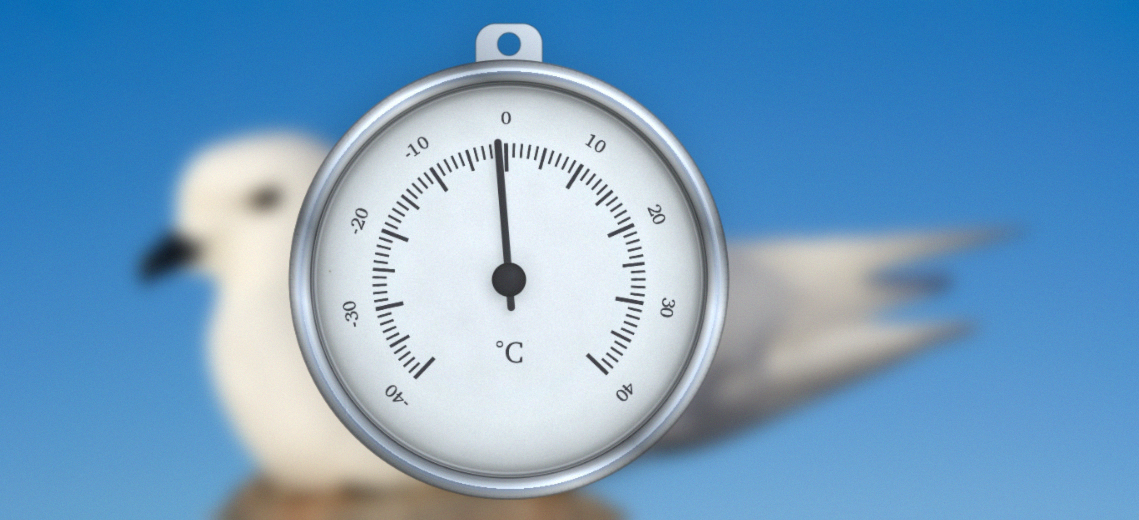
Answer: -1 °C
